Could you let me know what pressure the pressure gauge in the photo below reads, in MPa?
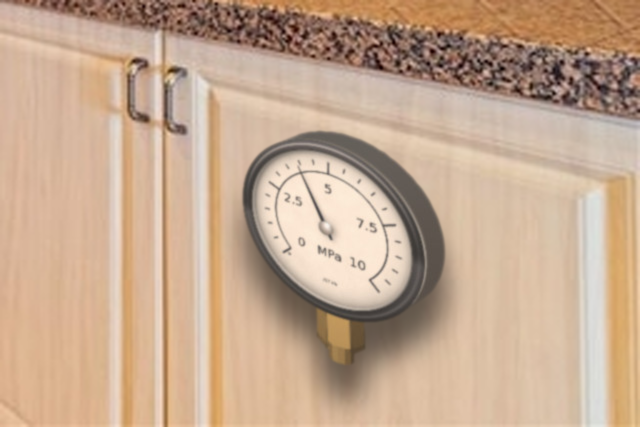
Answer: 4 MPa
